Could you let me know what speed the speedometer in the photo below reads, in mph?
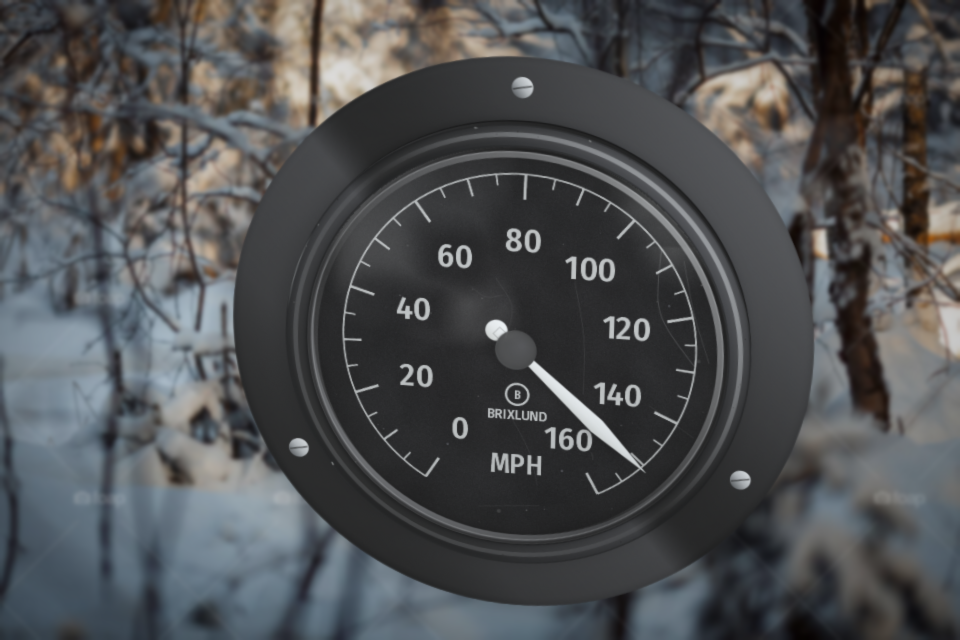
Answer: 150 mph
